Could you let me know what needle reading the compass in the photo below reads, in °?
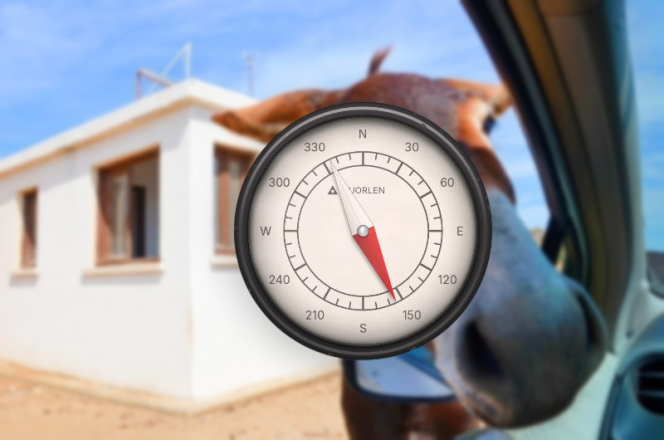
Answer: 155 °
